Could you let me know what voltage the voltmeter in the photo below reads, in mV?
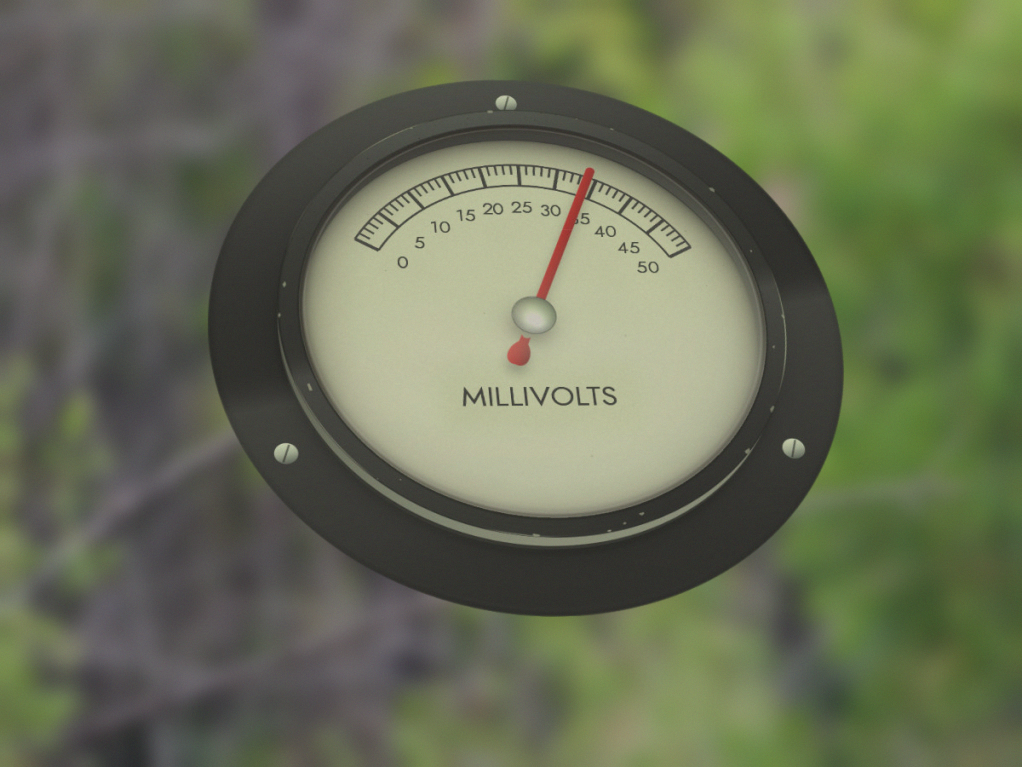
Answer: 34 mV
